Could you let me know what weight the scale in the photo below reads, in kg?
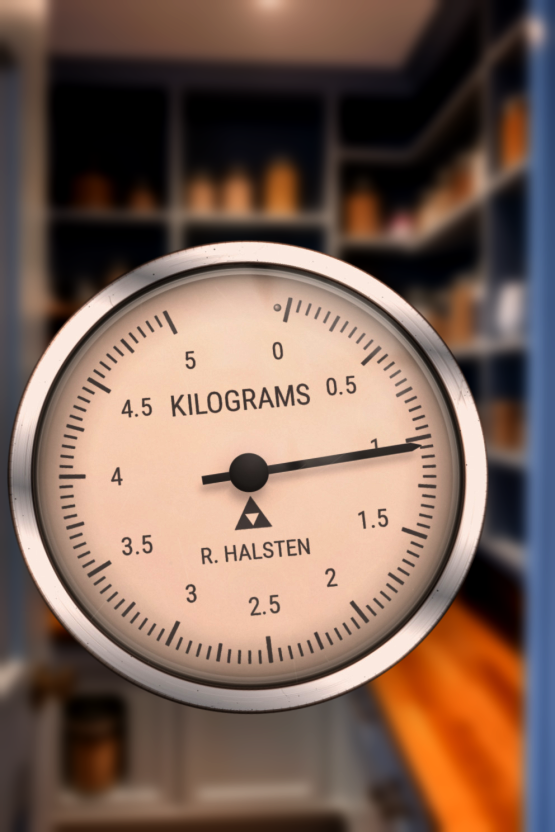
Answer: 1.05 kg
